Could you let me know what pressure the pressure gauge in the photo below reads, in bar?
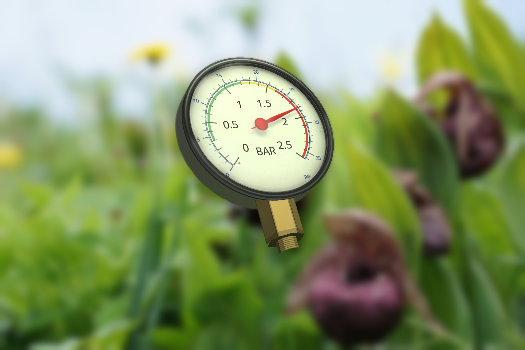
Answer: 1.9 bar
